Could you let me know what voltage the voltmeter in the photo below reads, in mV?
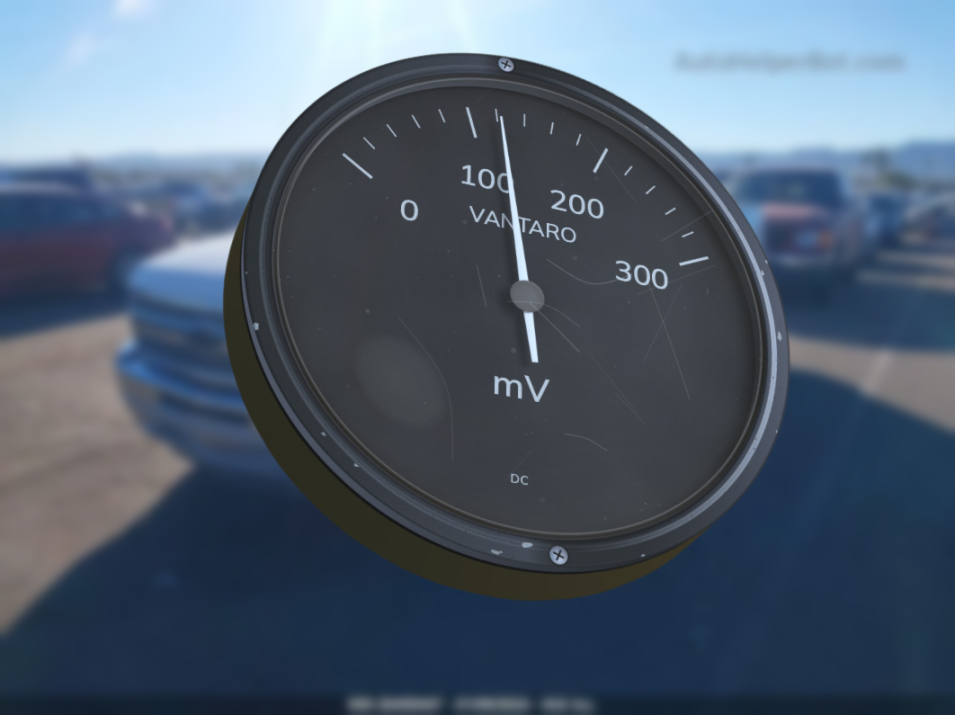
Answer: 120 mV
